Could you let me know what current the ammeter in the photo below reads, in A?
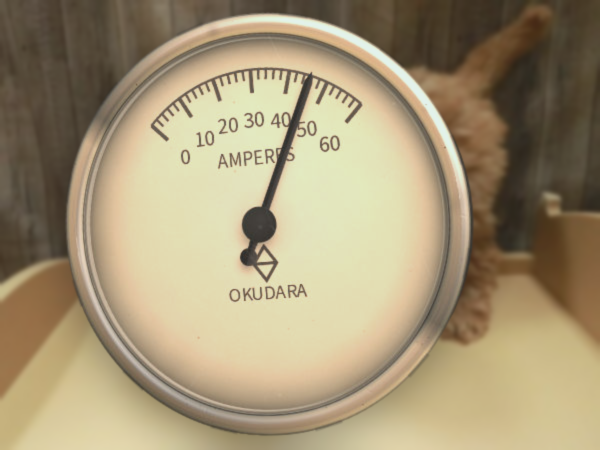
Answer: 46 A
